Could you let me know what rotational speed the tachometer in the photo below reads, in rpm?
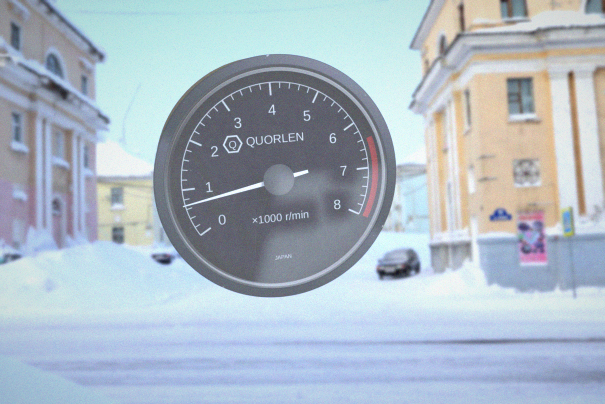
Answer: 700 rpm
